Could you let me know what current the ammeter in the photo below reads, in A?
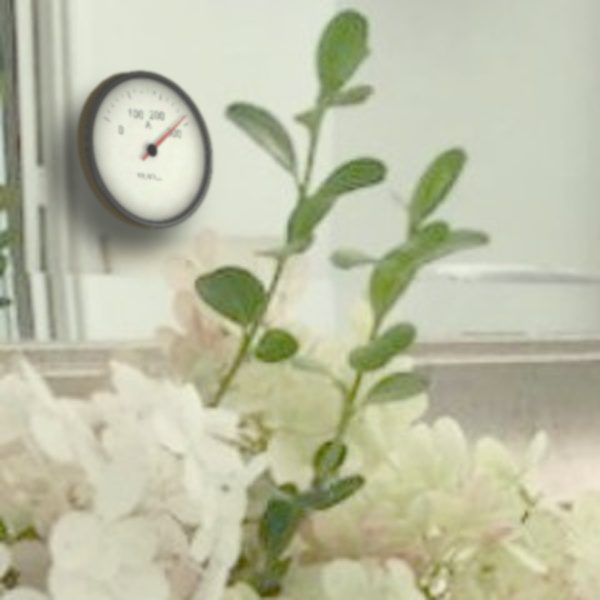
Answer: 280 A
